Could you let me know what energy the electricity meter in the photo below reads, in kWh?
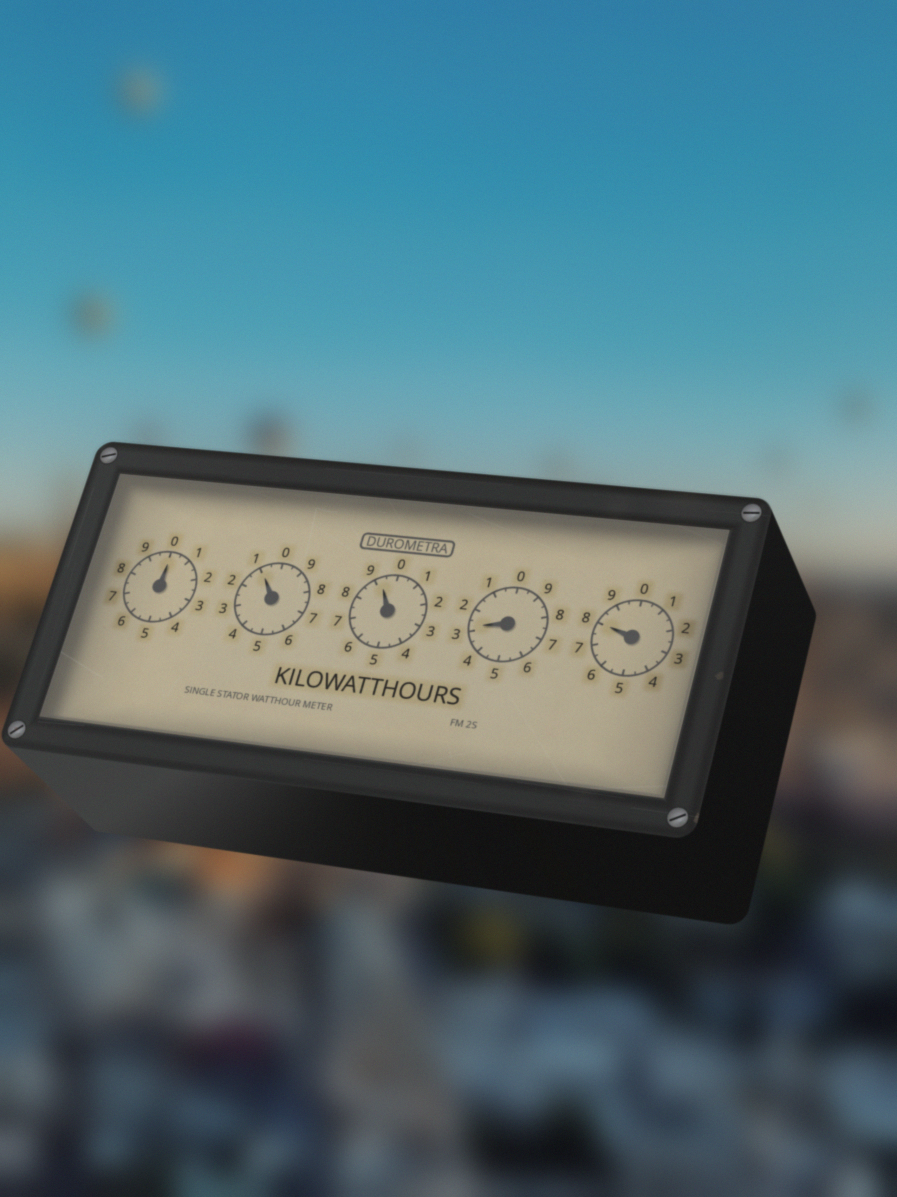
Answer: 928 kWh
